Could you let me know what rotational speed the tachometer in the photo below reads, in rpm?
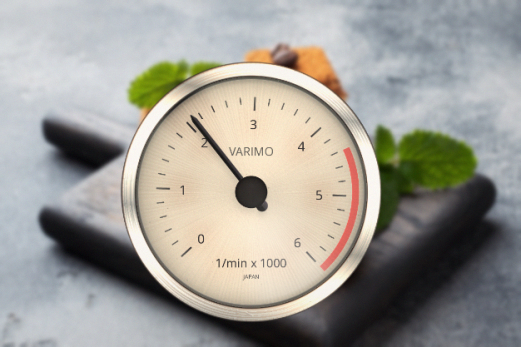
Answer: 2100 rpm
